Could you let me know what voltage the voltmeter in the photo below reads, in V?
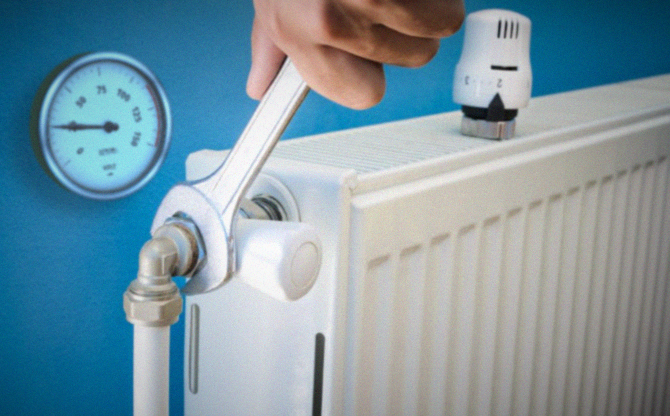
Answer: 25 V
